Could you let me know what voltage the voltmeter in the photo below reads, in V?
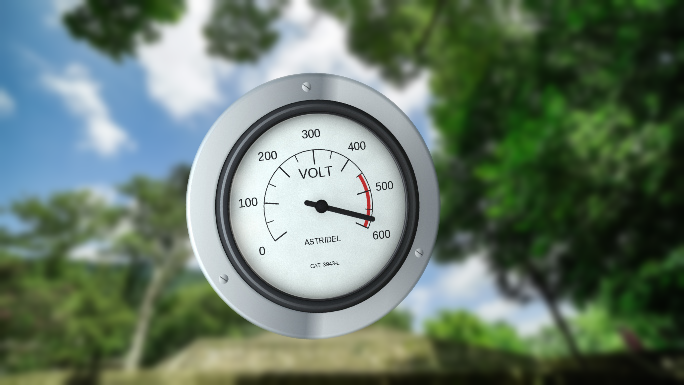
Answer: 575 V
